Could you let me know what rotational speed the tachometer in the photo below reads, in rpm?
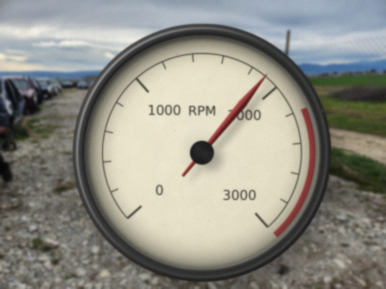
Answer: 1900 rpm
